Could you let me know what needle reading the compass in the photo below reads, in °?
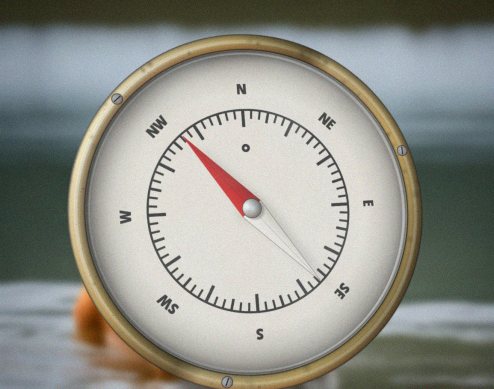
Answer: 320 °
